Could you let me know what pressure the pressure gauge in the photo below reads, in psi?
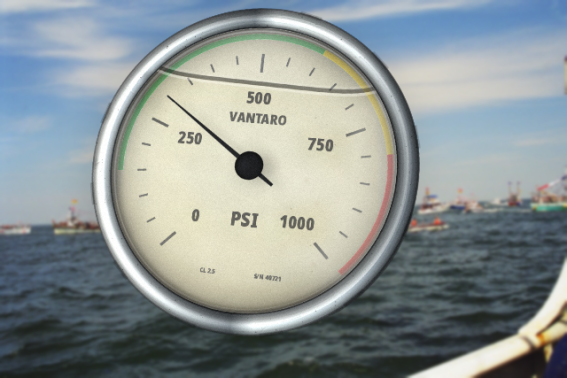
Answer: 300 psi
